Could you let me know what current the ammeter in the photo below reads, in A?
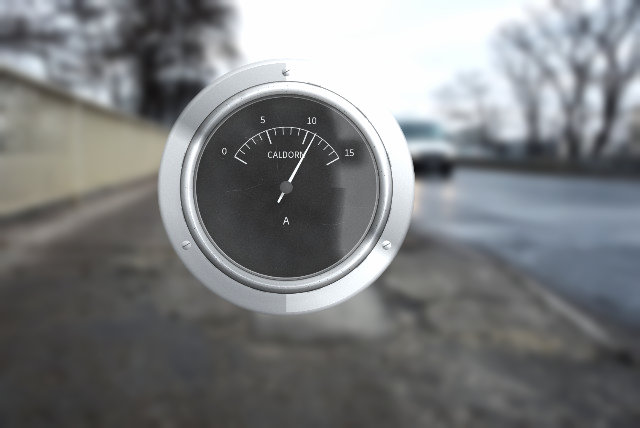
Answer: 11 A
